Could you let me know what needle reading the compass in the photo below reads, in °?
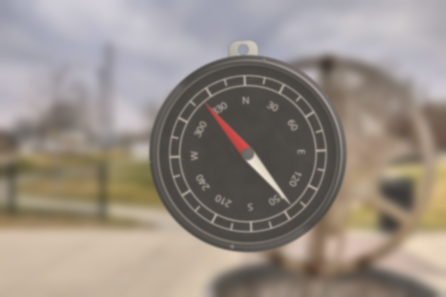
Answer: 322.5 °
